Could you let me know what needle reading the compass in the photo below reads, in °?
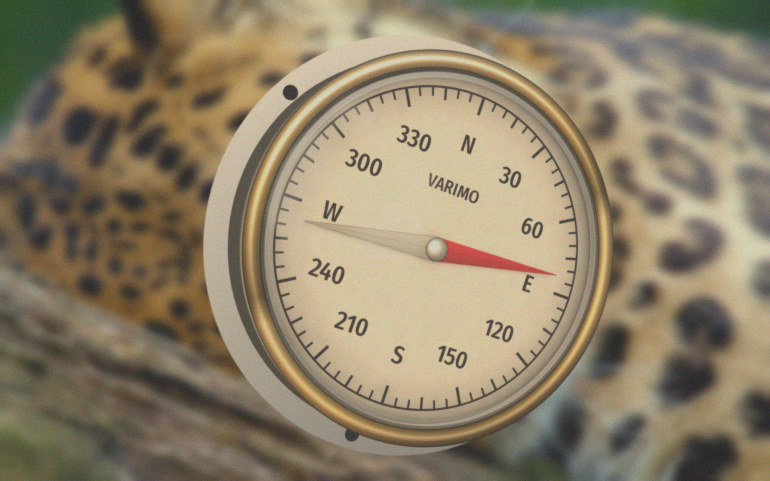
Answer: 82.5 °
